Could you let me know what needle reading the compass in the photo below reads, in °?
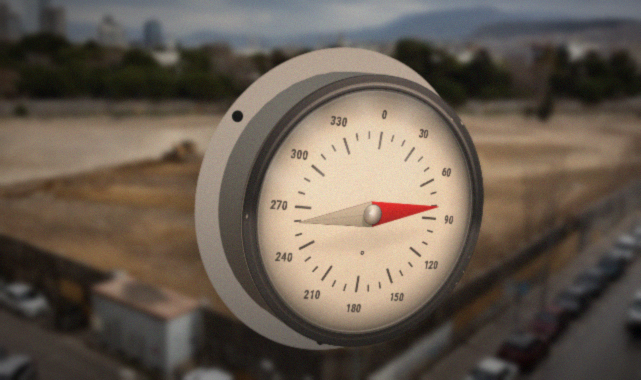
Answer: 80 °
